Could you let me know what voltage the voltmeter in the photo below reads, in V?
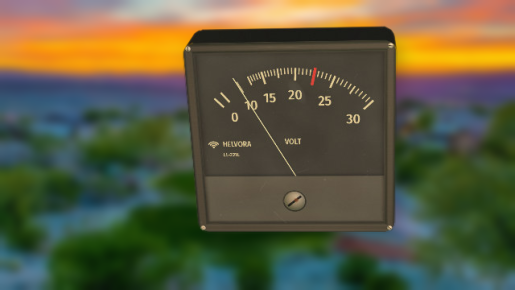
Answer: 10 V
